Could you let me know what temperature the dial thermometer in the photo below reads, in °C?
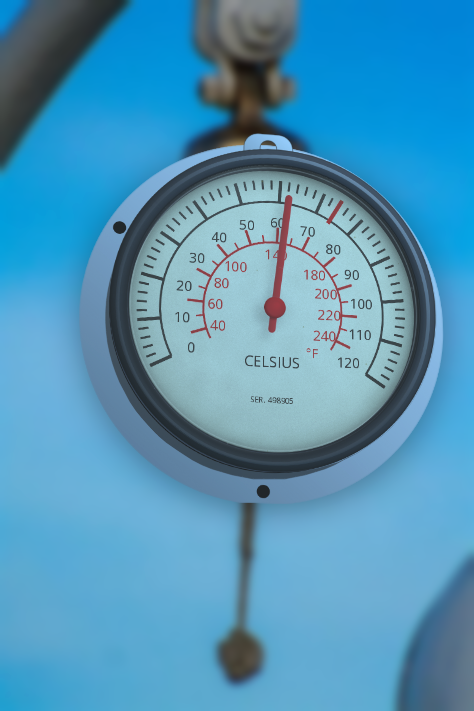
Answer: 62 °C
